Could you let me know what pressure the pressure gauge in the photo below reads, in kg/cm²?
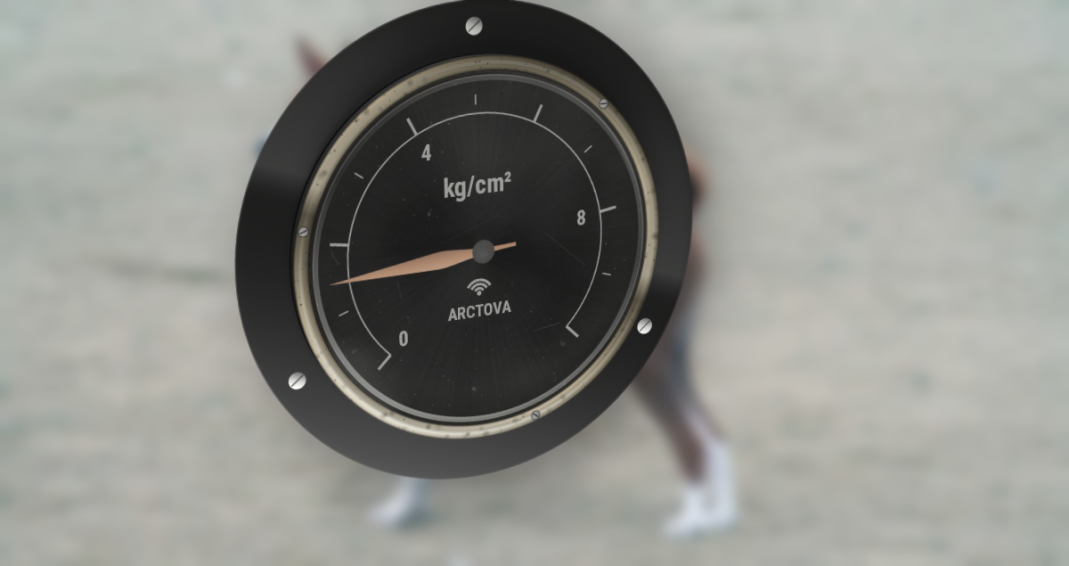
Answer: 1.5 kg/cm²
